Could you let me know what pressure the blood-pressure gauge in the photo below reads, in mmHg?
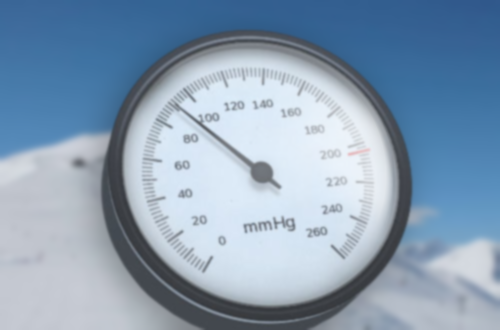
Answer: 90 mmHg
